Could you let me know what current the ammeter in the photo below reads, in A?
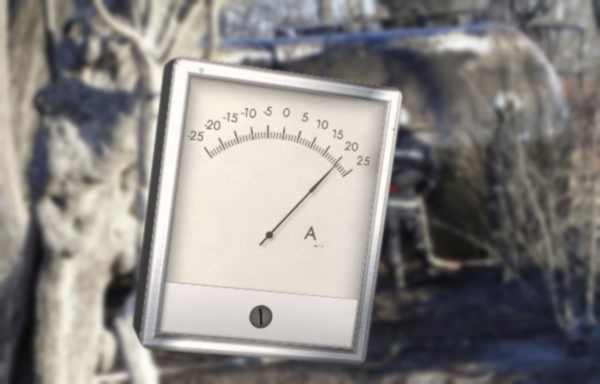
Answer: 20 A
